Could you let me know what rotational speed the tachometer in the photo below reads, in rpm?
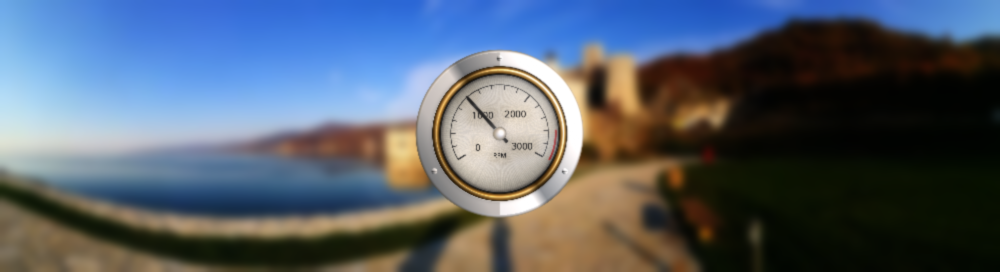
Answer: 1000 rpm
